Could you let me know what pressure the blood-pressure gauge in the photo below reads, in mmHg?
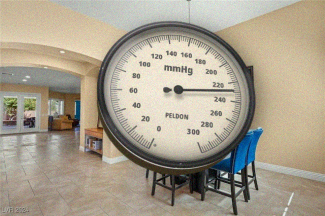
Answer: 230 mmHg
